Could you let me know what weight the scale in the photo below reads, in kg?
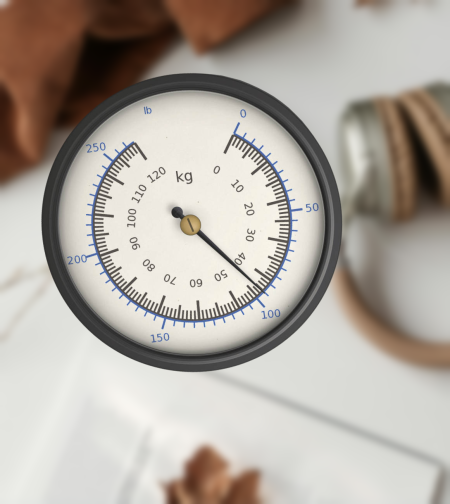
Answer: 43 kg
